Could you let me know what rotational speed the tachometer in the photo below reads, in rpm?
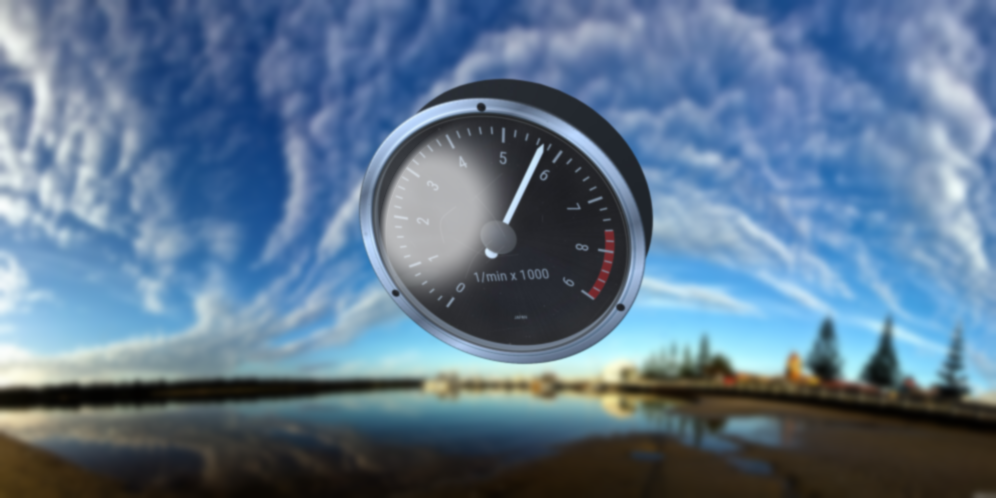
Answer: 5700 rpm
